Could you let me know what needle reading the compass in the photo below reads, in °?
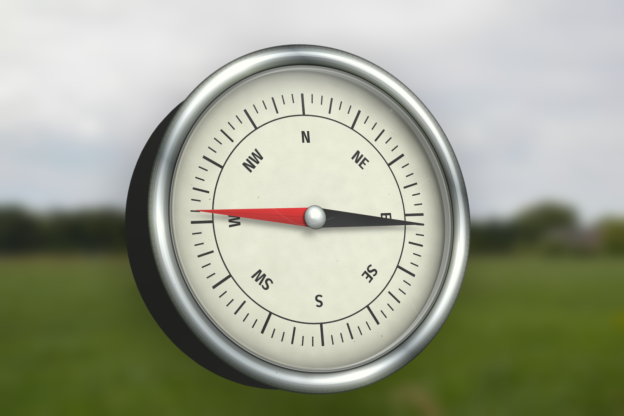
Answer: 275 °
